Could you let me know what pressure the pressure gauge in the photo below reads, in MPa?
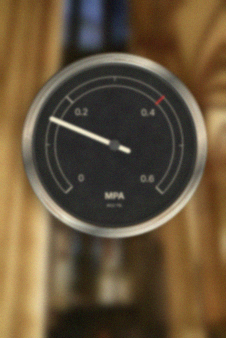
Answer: 0.15 MPa
